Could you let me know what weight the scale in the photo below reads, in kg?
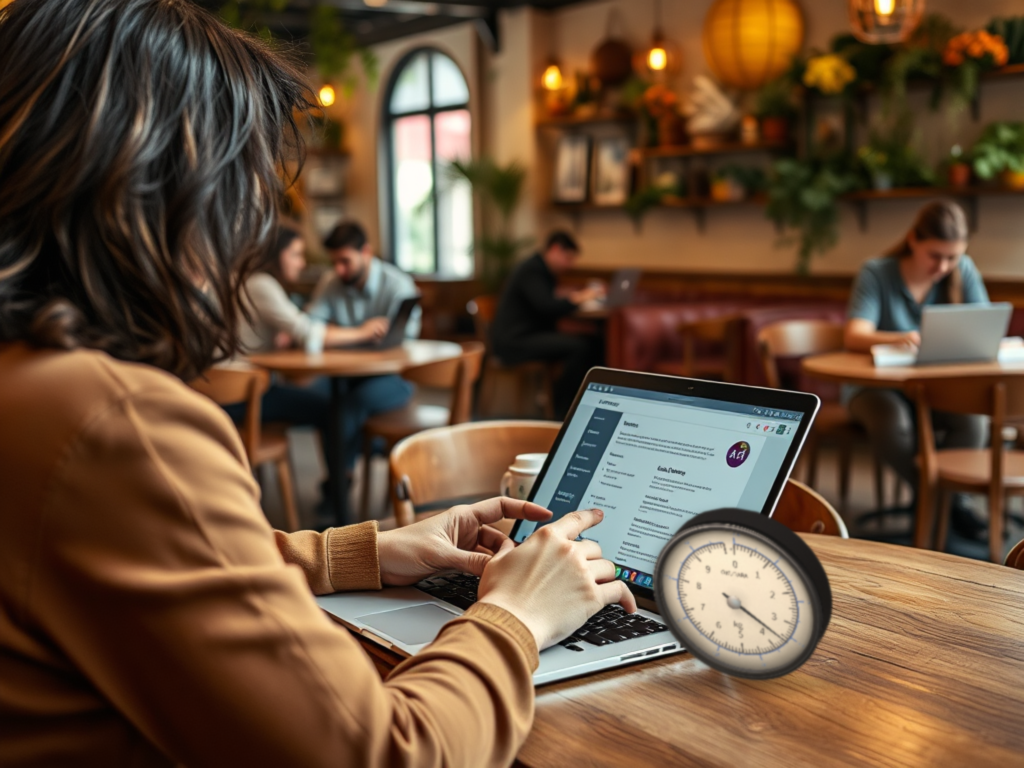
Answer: 3.5 kg
